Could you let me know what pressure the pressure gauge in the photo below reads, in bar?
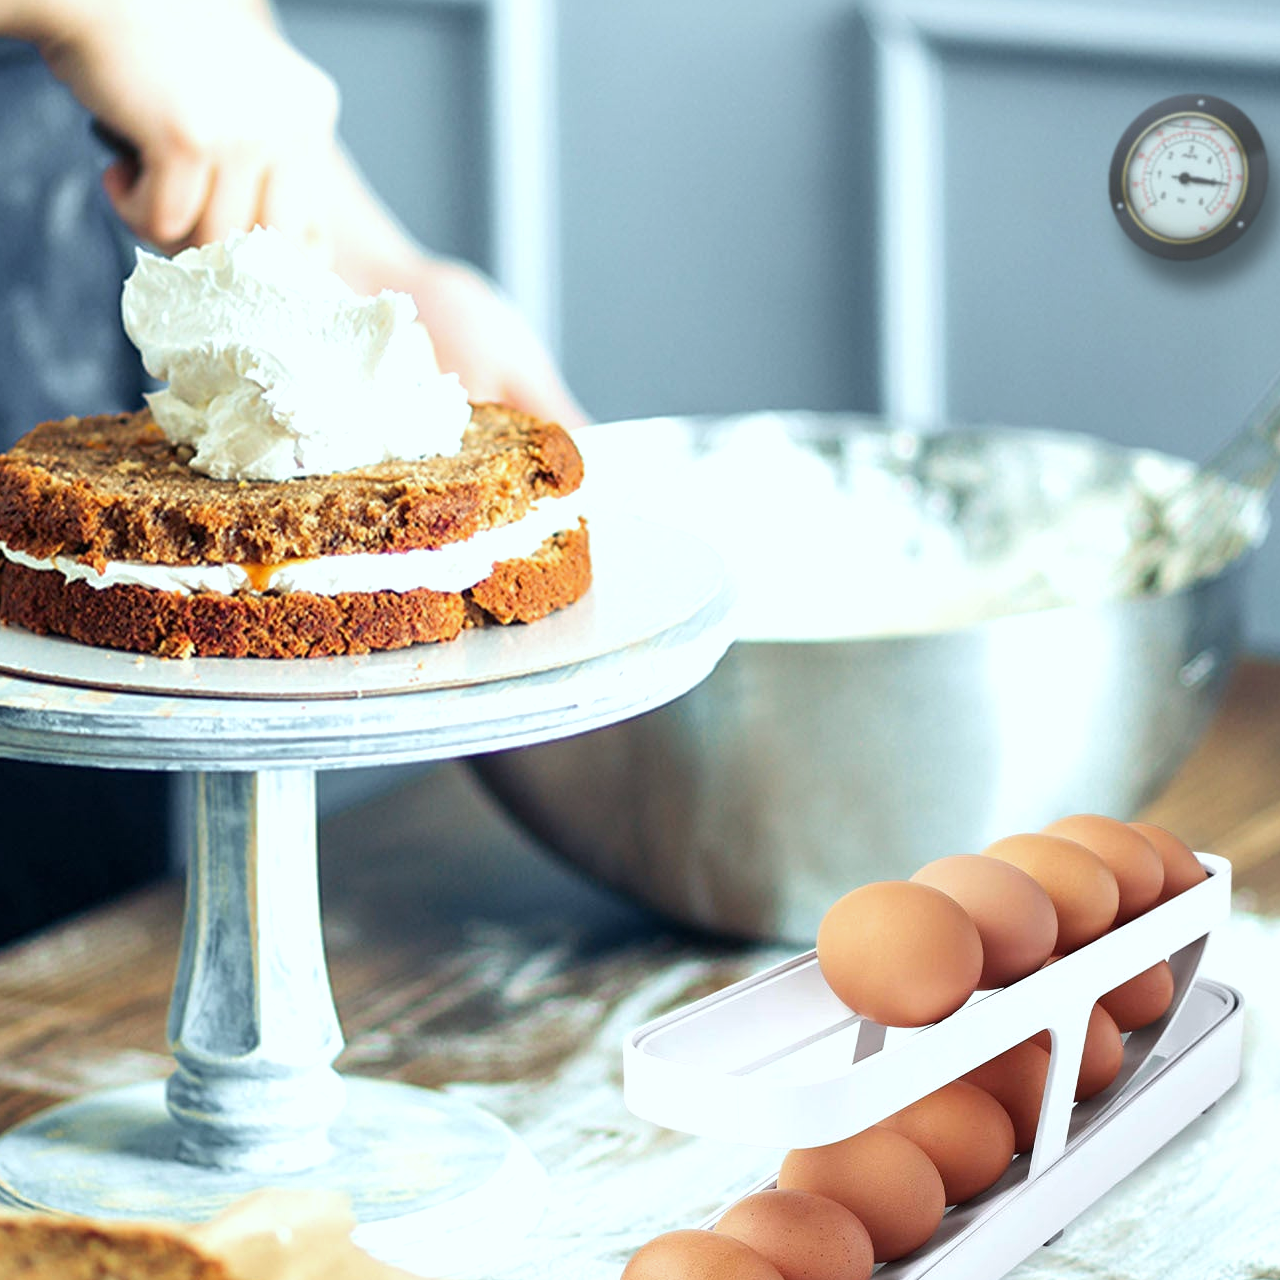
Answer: 5 bar
